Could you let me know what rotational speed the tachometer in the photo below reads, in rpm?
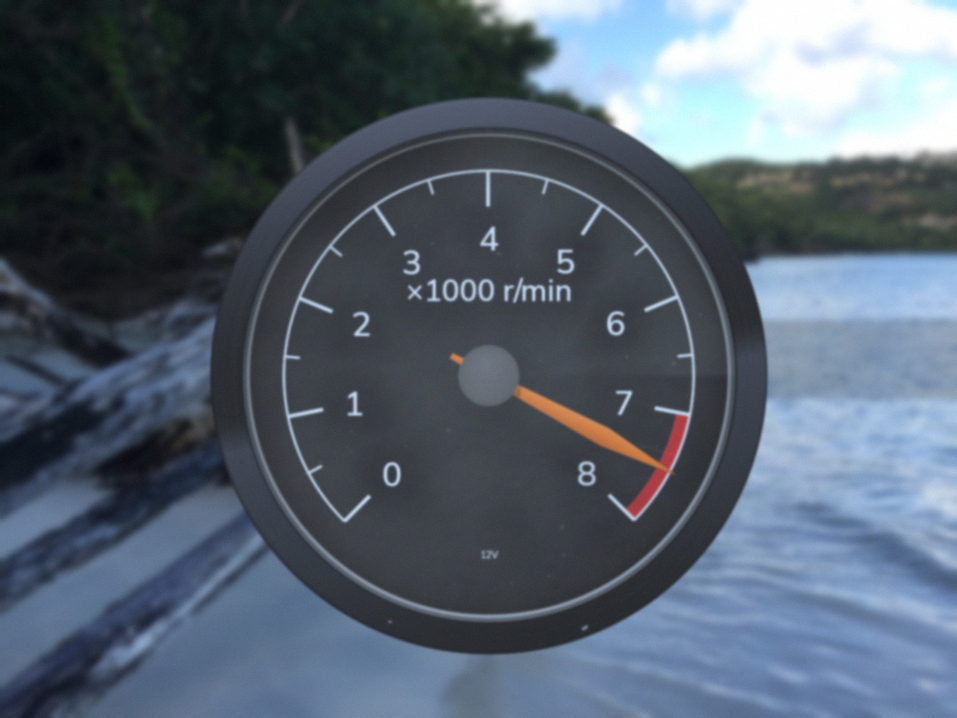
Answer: 7500 rpm
